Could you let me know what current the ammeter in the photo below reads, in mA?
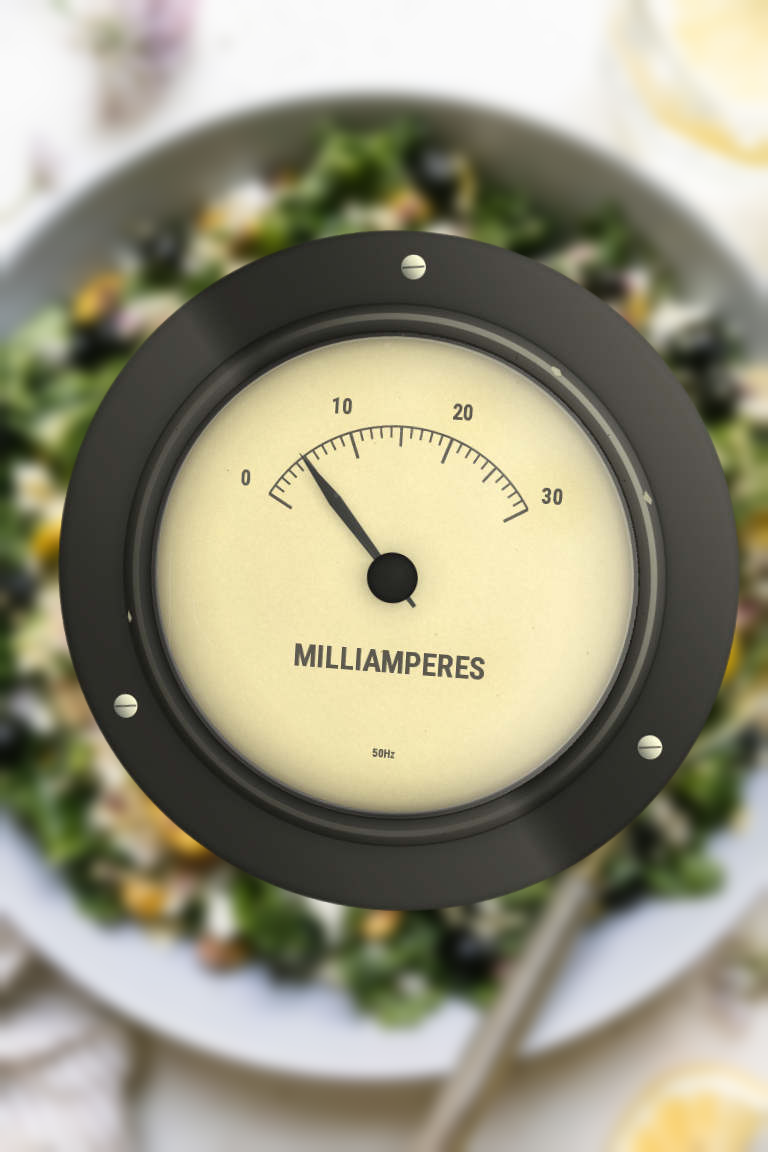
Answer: 5 mA
